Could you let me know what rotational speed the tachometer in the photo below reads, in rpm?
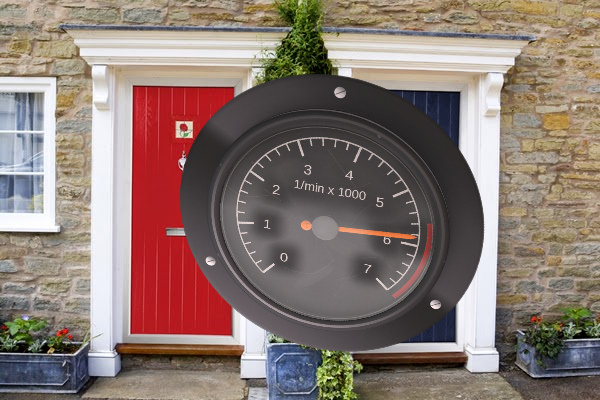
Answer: 5800 rpm
